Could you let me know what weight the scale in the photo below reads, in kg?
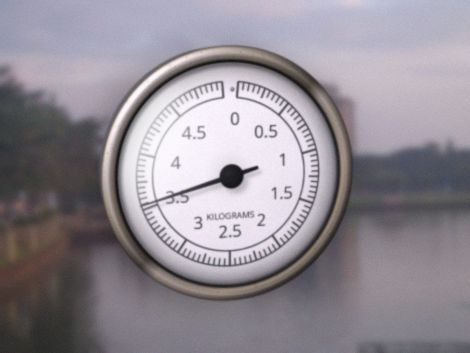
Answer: 3.55 kg
